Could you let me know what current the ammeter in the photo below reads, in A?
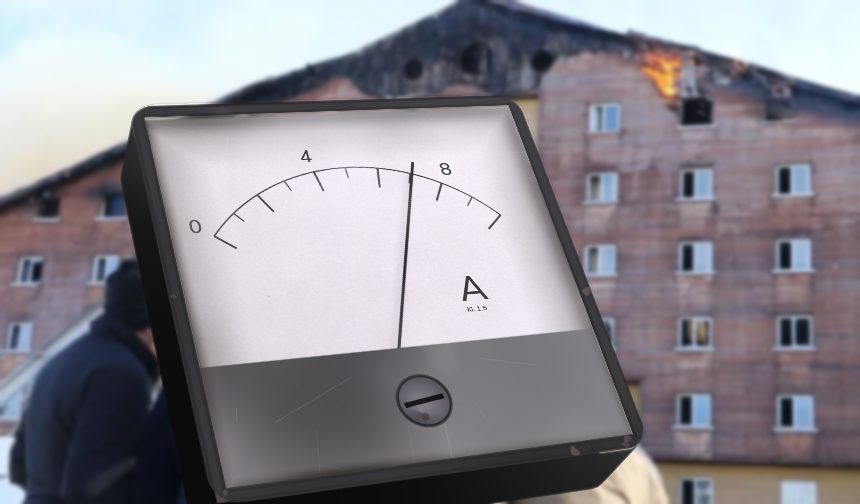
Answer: 7 A
